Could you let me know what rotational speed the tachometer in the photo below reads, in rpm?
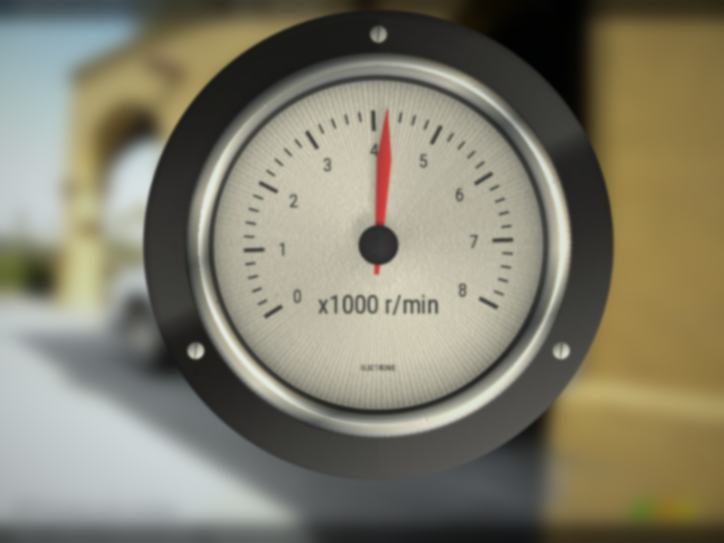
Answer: 4200 rpm
